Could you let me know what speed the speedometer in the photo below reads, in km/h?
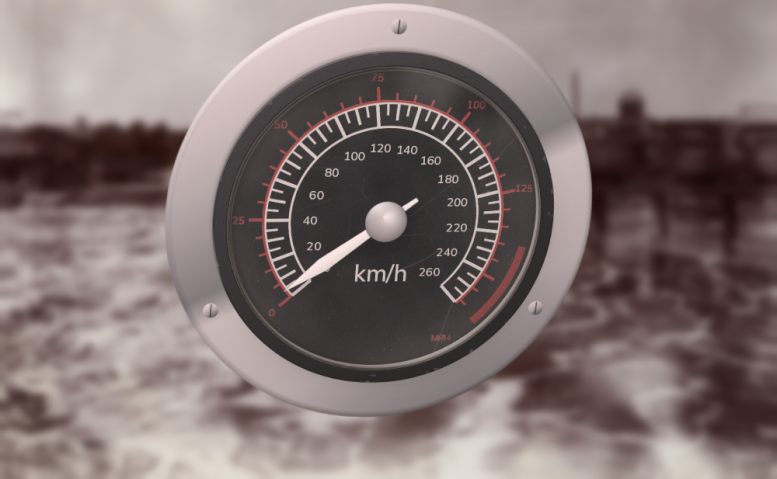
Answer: 5 km/h
